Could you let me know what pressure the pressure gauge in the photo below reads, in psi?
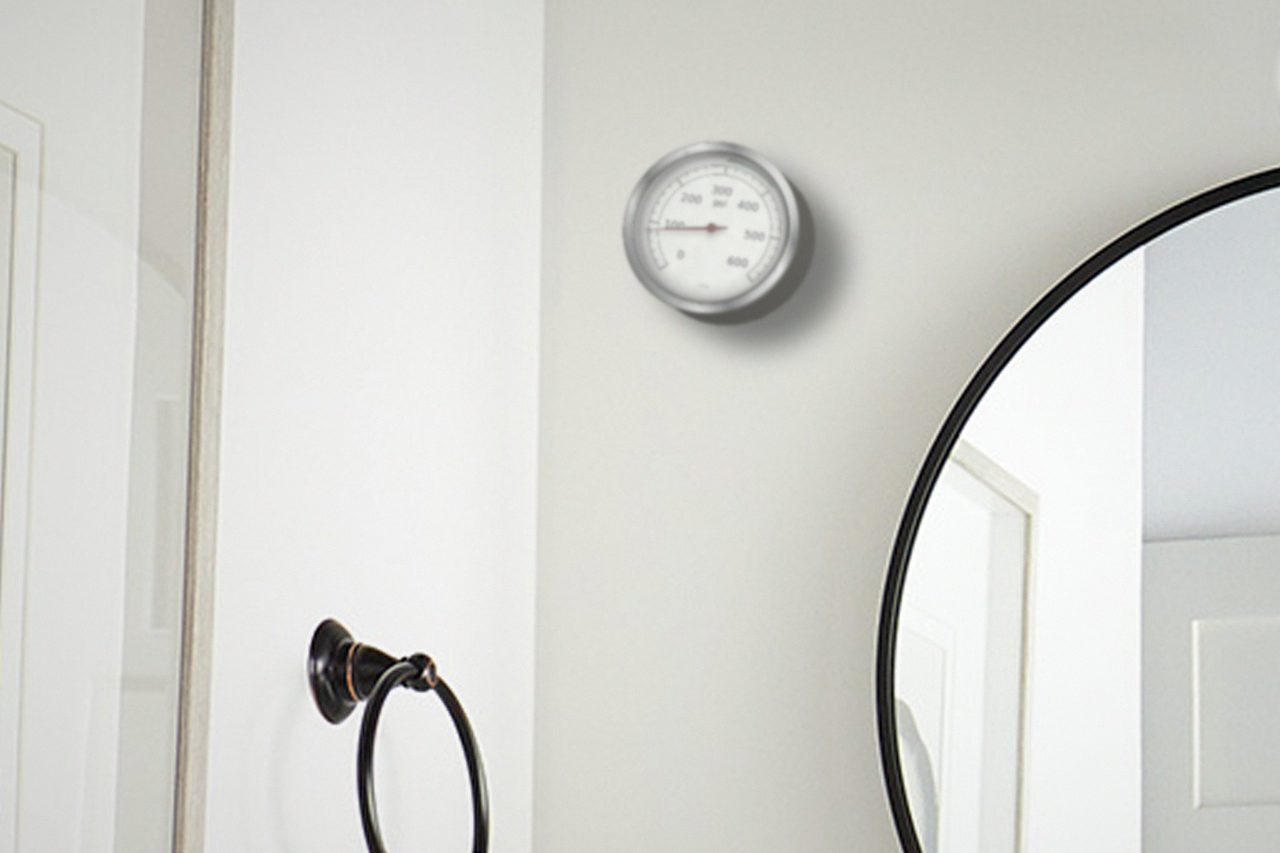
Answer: 80 psi
